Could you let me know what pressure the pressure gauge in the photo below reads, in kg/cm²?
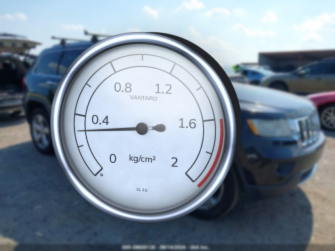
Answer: 0.3 kg/cm²
